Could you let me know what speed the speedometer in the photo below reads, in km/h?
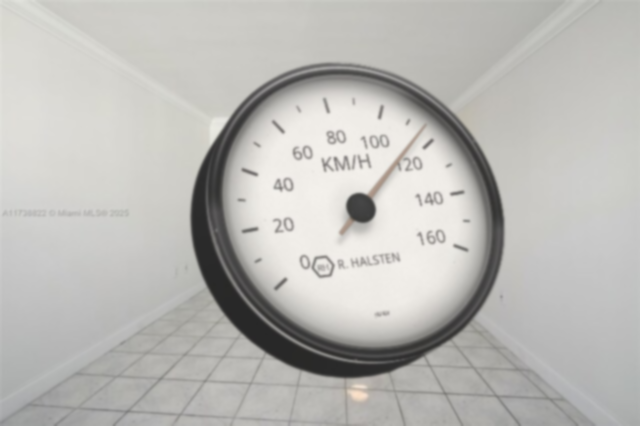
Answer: 115 km/h
